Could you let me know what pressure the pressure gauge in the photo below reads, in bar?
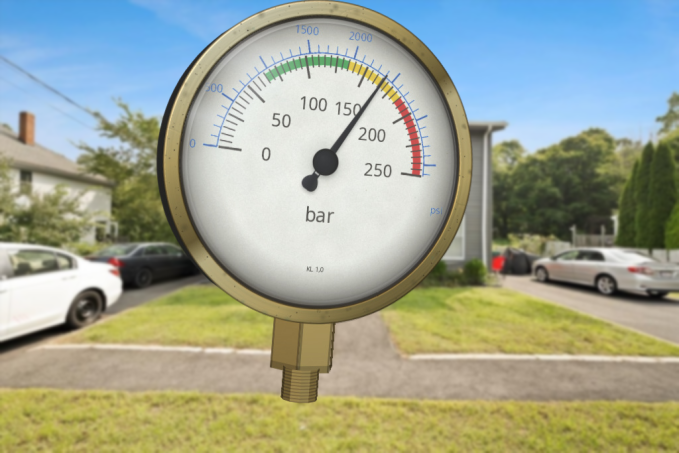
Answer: 165 bar
